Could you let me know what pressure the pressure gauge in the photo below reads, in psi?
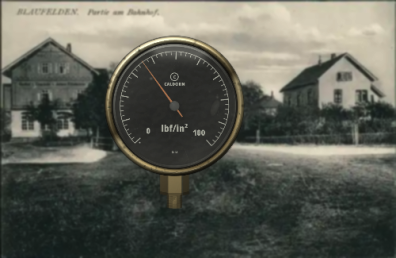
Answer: 36 psi
